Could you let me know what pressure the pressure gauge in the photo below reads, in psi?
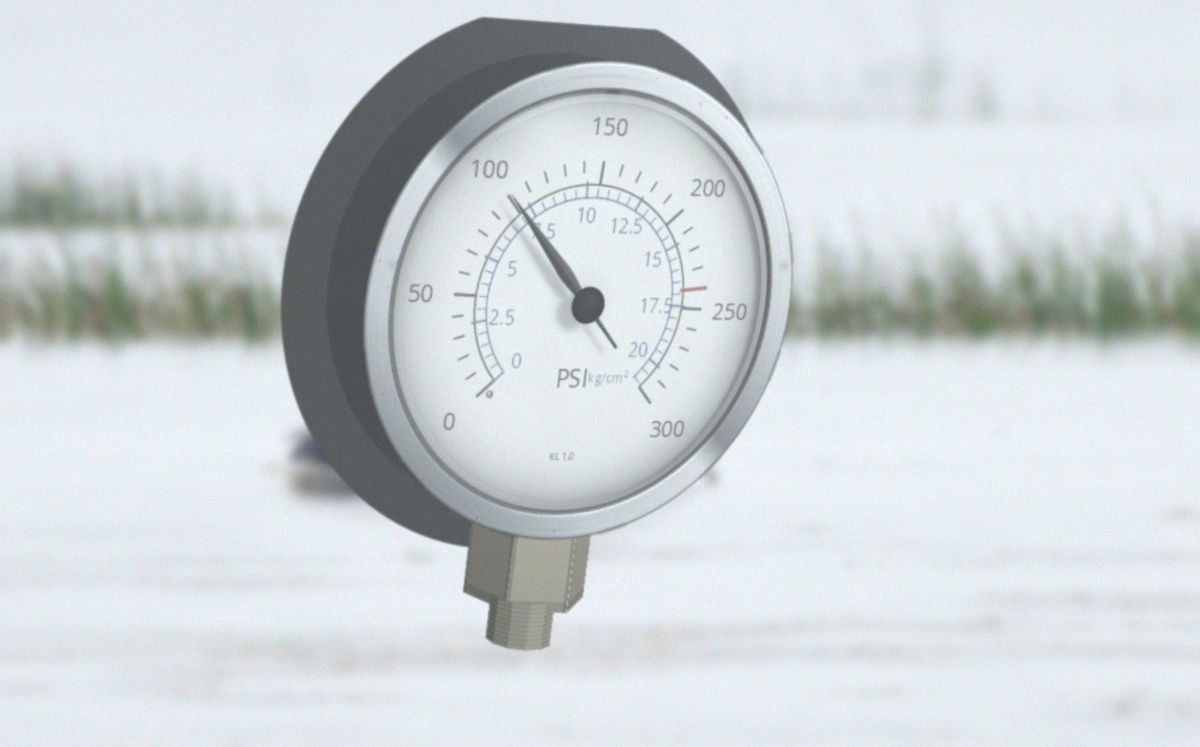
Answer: 100 psi
